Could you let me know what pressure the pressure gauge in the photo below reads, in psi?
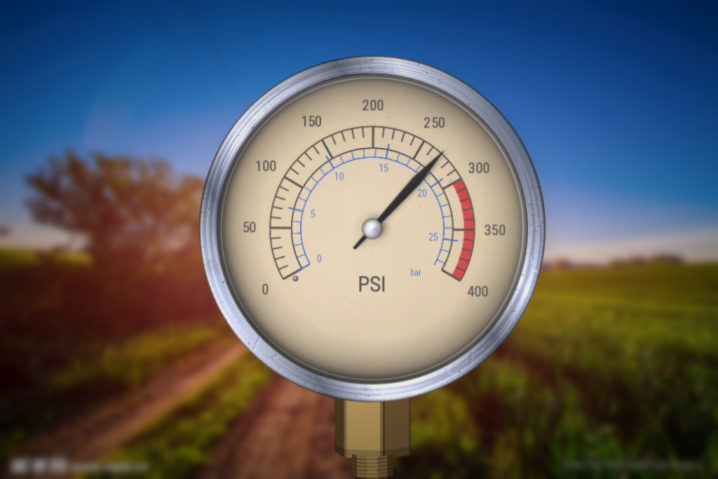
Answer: 270 psi
